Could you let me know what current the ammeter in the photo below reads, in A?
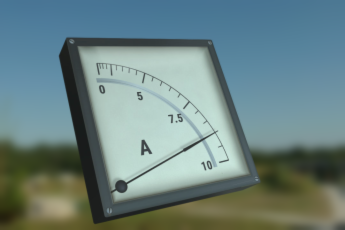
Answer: 9 A
